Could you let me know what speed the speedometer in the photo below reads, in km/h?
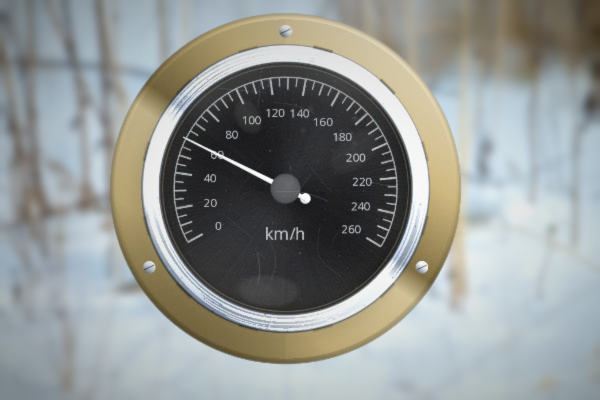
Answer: 60 km/h
